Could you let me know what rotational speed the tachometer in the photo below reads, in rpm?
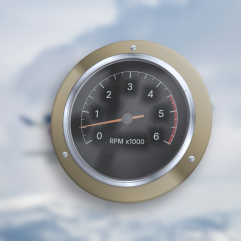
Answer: 500 rpm
